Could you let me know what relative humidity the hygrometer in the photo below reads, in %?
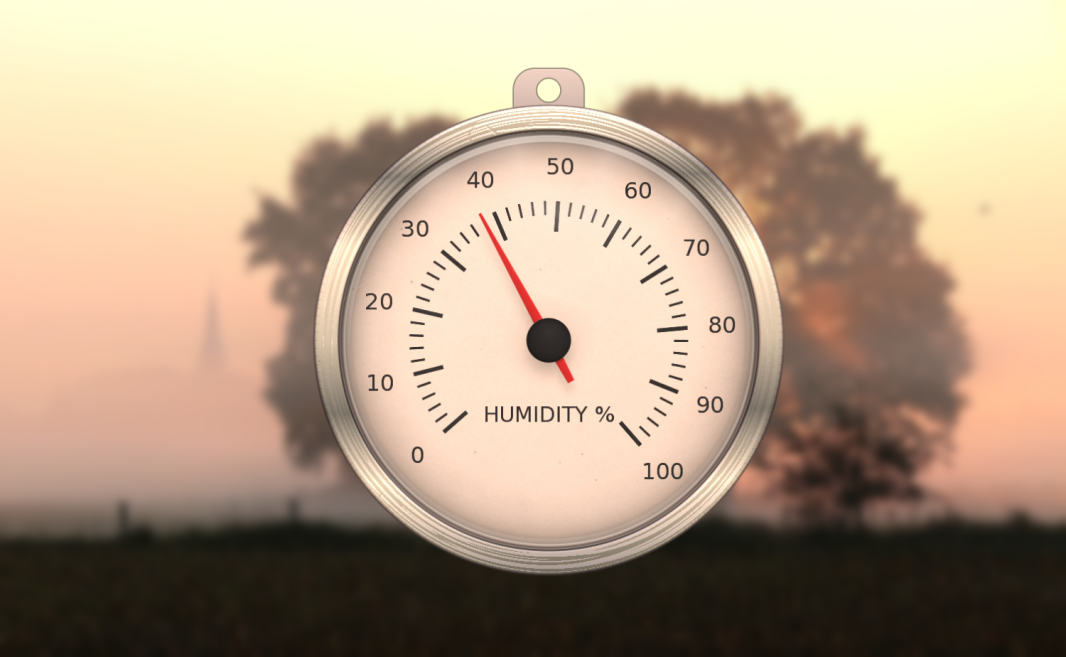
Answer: 38 %
